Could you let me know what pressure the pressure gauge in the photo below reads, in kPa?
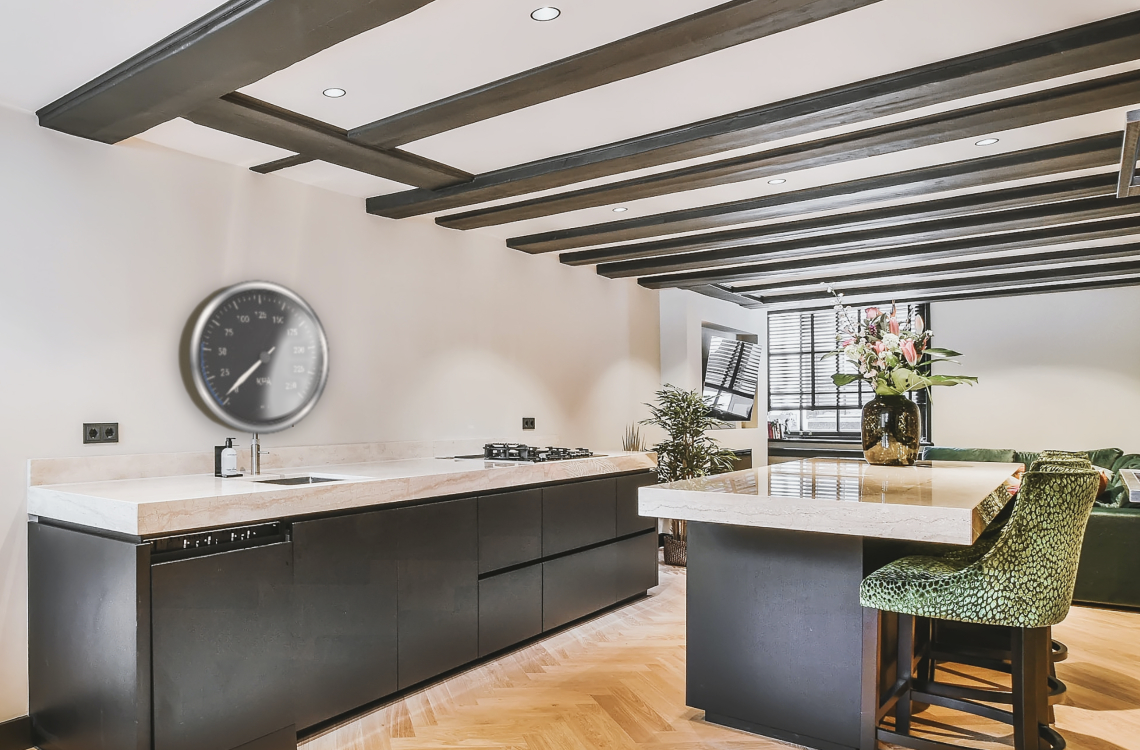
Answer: 5 kPa
